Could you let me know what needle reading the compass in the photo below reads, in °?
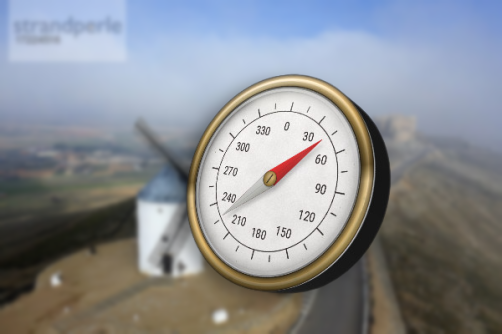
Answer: 45 °
